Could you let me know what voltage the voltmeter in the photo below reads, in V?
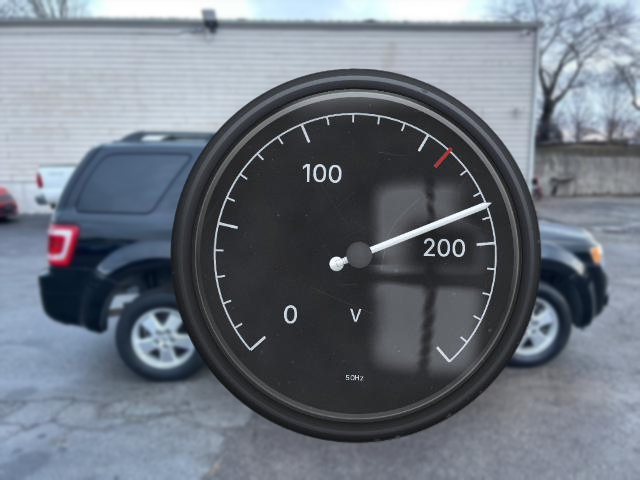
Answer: 185 V
